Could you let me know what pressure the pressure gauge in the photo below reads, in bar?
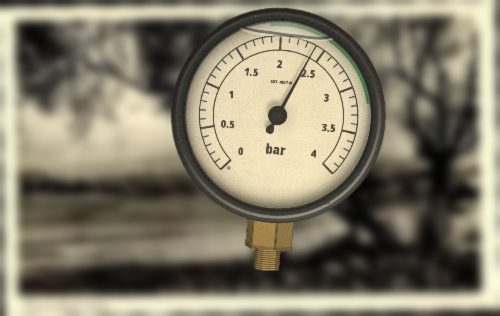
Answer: 2.4 bar
